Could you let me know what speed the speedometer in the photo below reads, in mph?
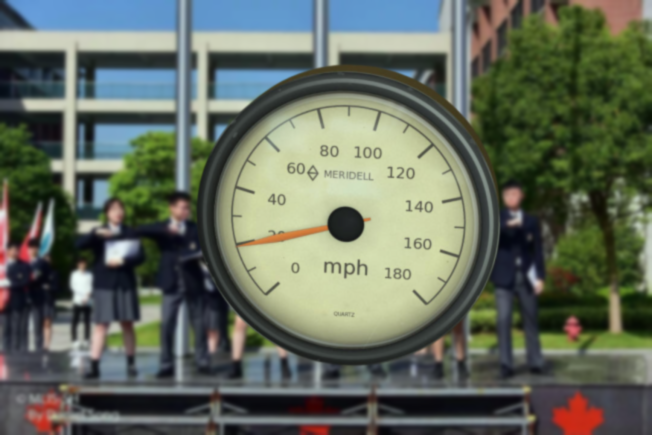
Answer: 20 mph
